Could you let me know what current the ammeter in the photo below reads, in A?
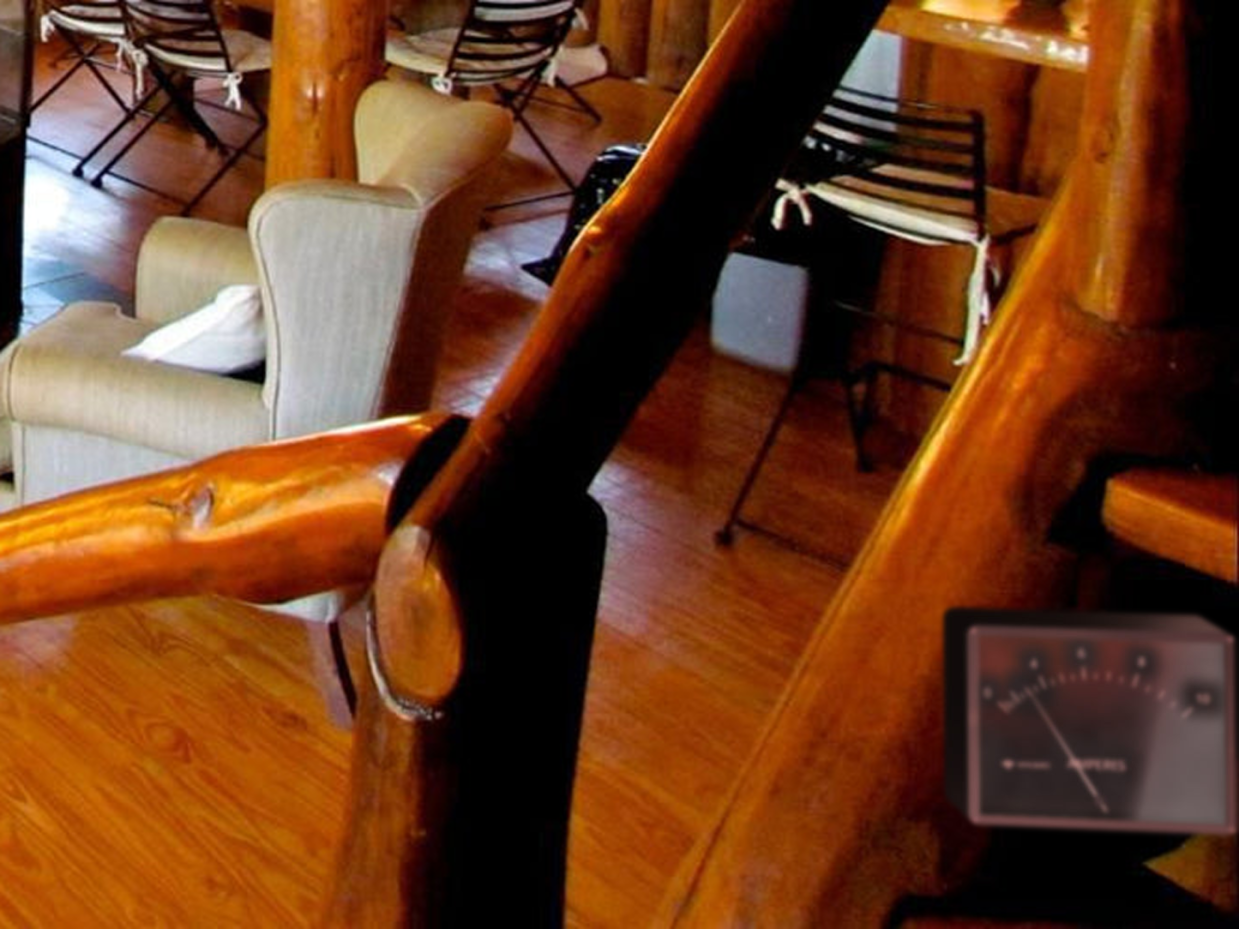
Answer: 3 A
